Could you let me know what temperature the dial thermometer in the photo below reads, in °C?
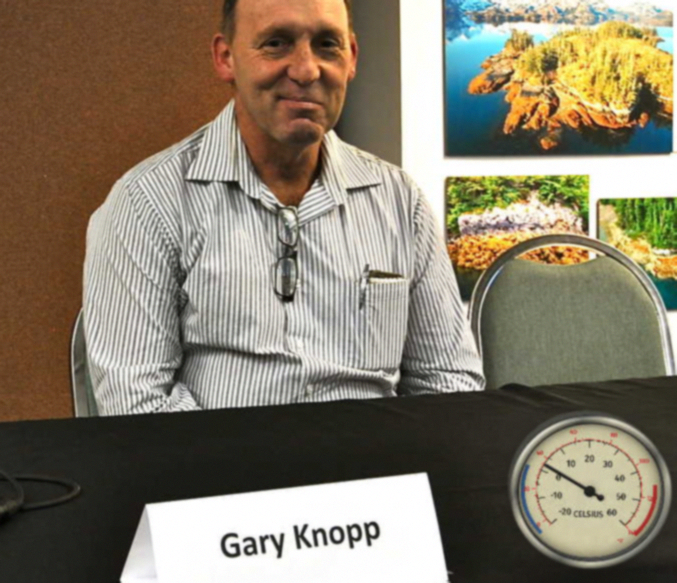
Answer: 2.5 °C
